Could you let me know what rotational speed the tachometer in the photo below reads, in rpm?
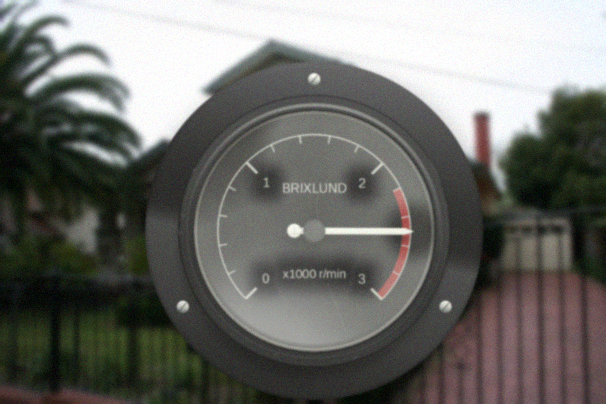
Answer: 2500 rpm
